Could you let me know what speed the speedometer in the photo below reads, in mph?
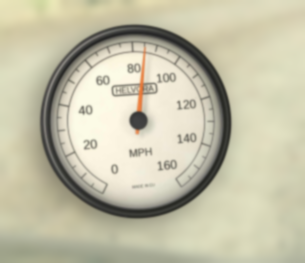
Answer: 85 mph
